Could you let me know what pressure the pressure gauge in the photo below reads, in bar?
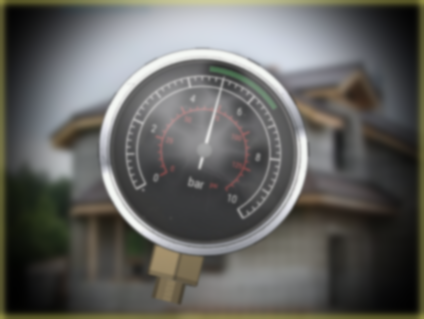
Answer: 5 bar
